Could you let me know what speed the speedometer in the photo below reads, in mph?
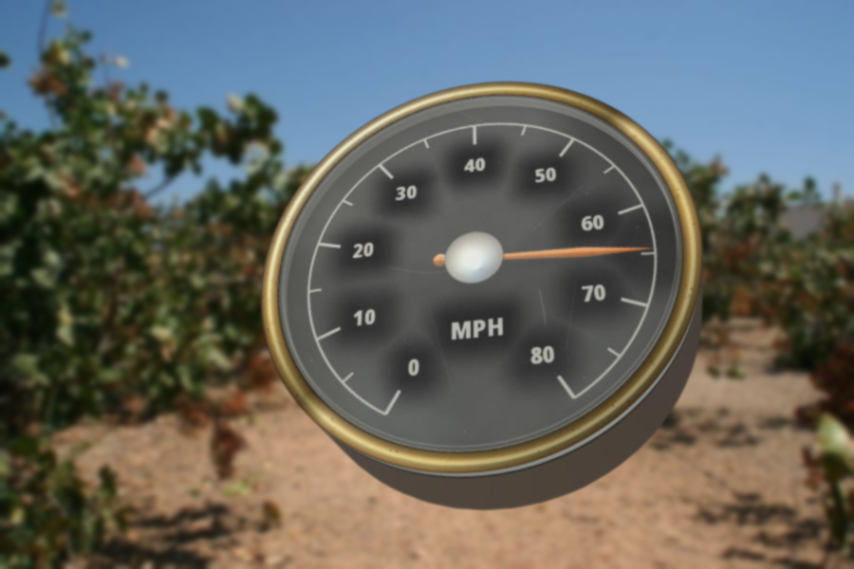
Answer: 65 mph
